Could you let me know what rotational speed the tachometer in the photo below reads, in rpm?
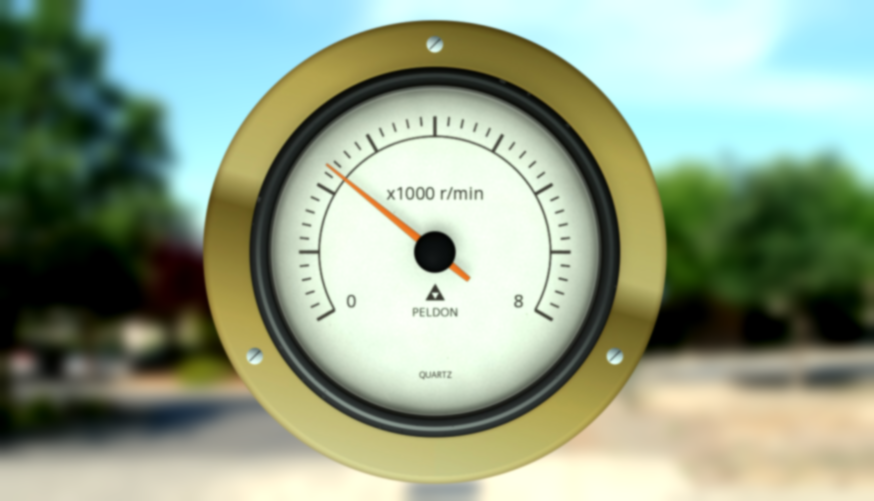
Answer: 2300 rpm
